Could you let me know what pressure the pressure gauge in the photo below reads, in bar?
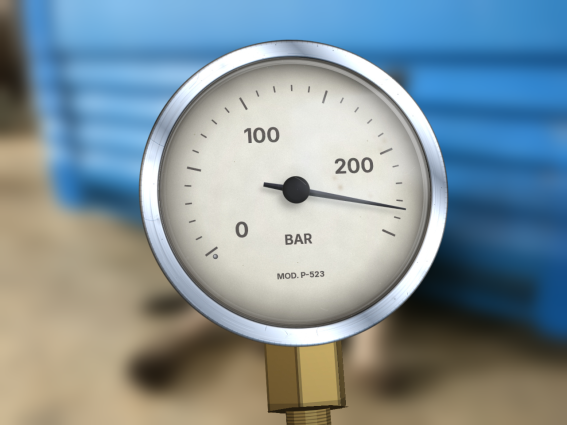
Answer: 235 bar
